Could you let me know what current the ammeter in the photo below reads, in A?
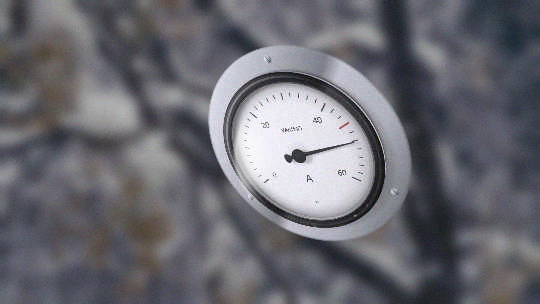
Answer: 50 A
